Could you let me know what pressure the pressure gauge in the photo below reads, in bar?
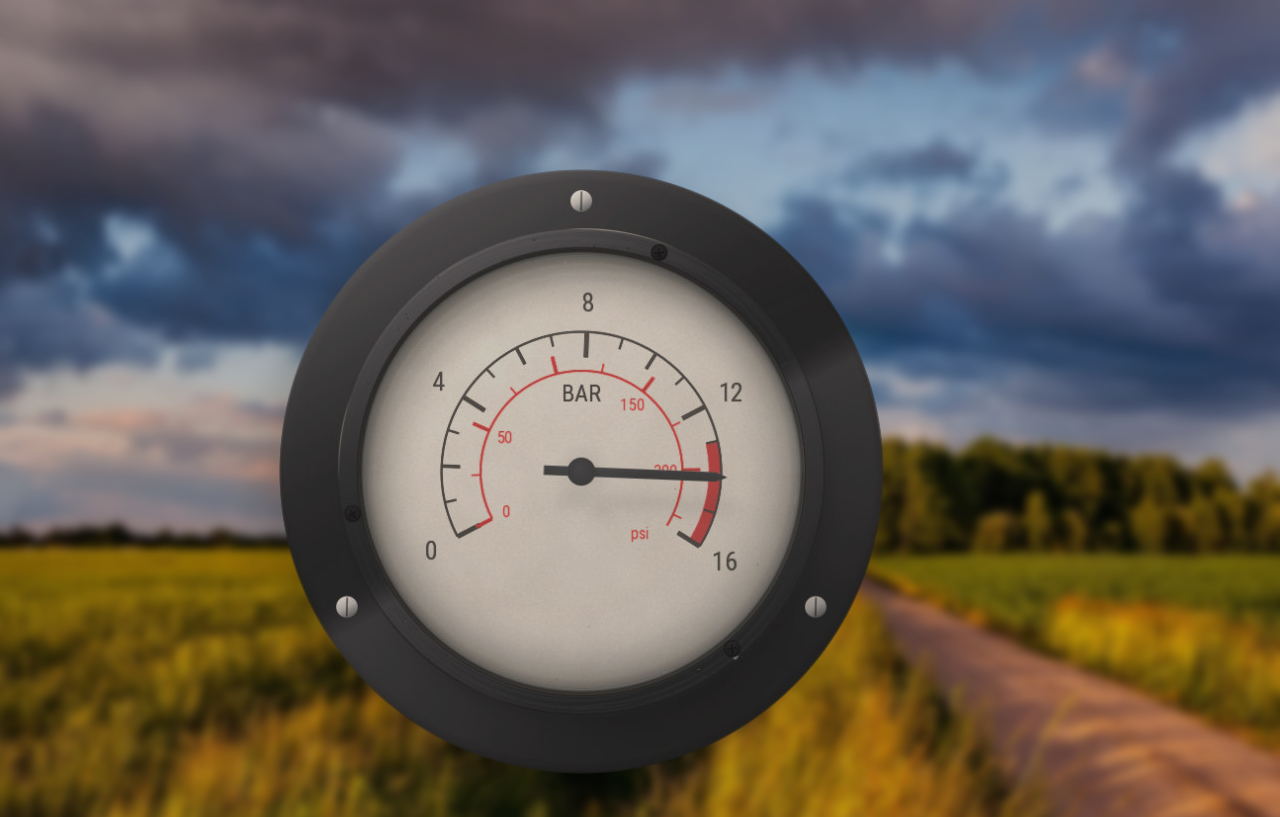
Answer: 14 bar
